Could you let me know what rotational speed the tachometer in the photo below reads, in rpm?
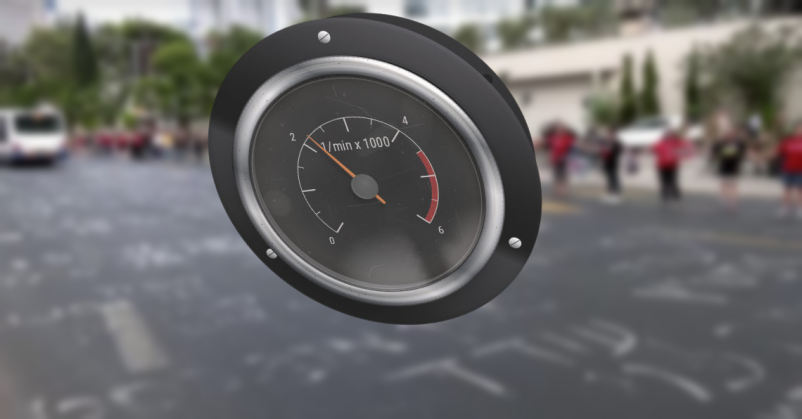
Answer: 2250 rpm
